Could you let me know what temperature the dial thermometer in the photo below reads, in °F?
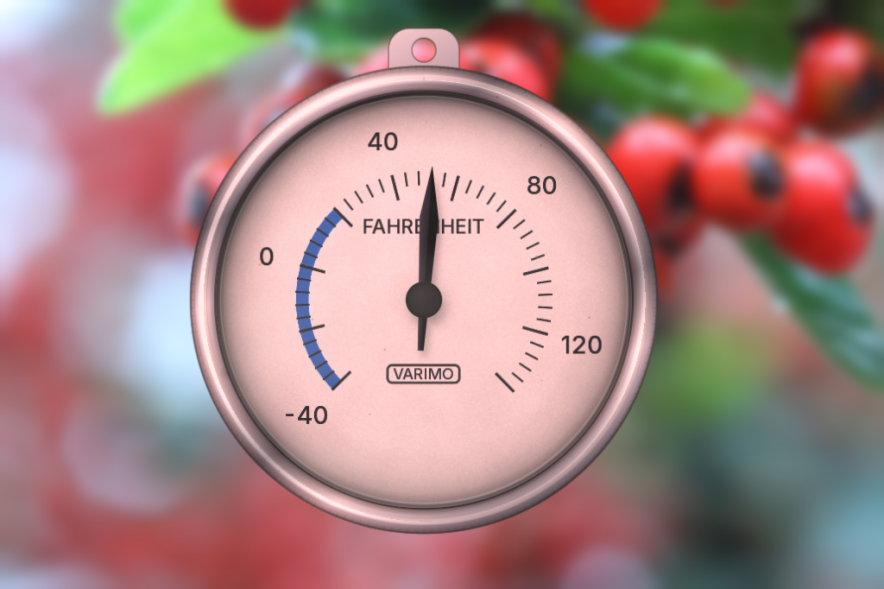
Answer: 52 °F
